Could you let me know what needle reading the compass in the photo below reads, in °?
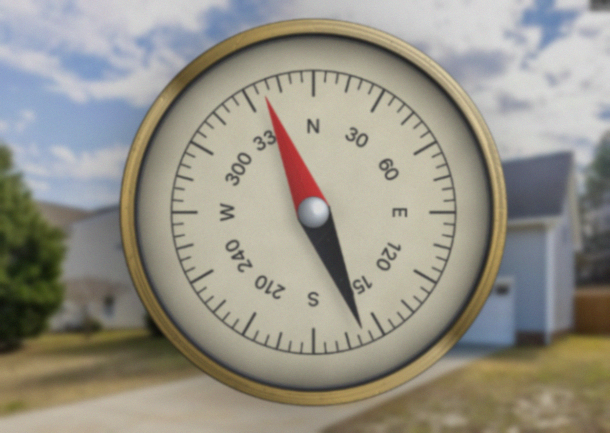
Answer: 337.5 °
